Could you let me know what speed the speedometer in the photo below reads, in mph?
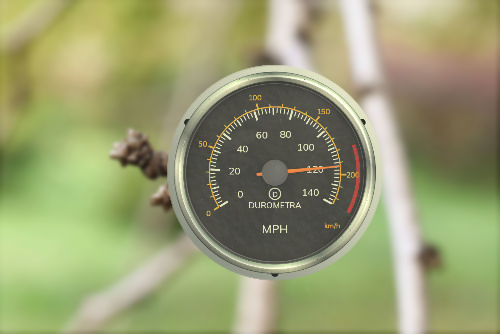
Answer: 120 mph
